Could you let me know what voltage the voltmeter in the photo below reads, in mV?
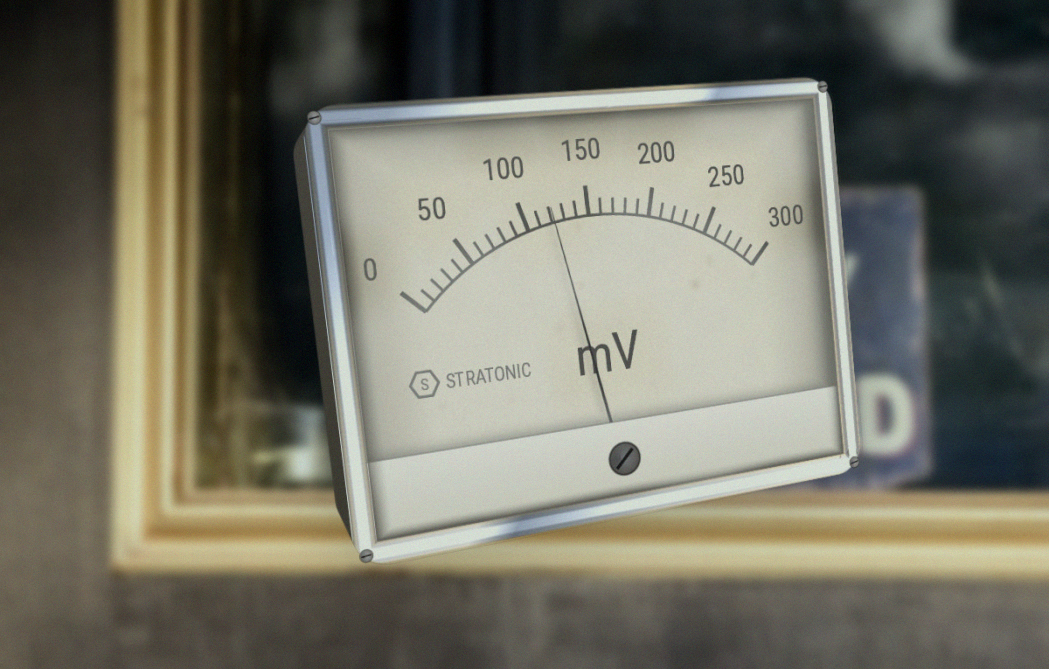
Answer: 120 mV
